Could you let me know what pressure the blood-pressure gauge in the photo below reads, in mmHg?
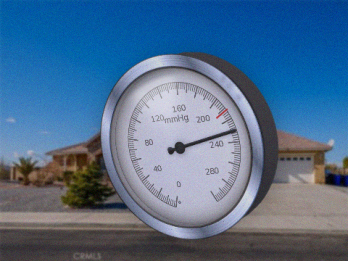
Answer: 230 mmHg
